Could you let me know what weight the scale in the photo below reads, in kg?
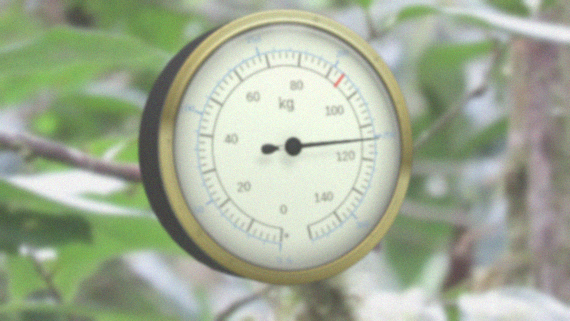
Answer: 114 kg
